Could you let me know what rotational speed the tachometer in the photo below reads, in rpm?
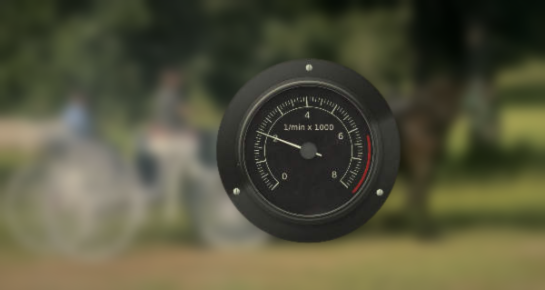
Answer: 2000 rpm
